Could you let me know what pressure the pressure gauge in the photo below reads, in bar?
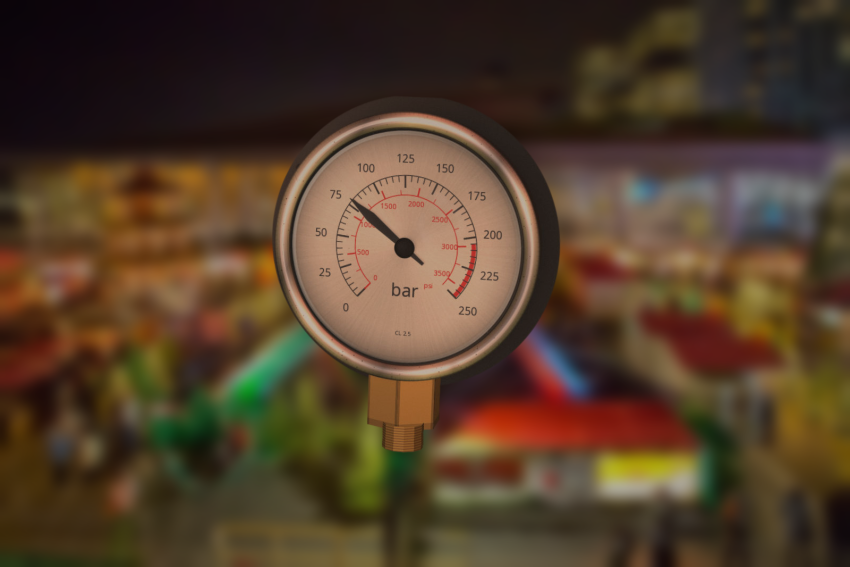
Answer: 80 bar
